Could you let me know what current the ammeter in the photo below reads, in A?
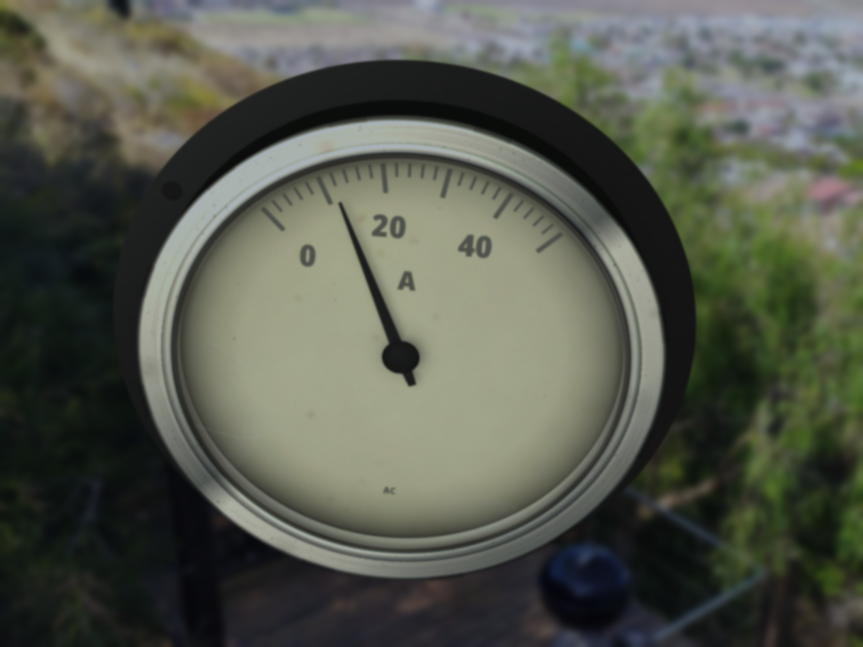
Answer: 12 A
